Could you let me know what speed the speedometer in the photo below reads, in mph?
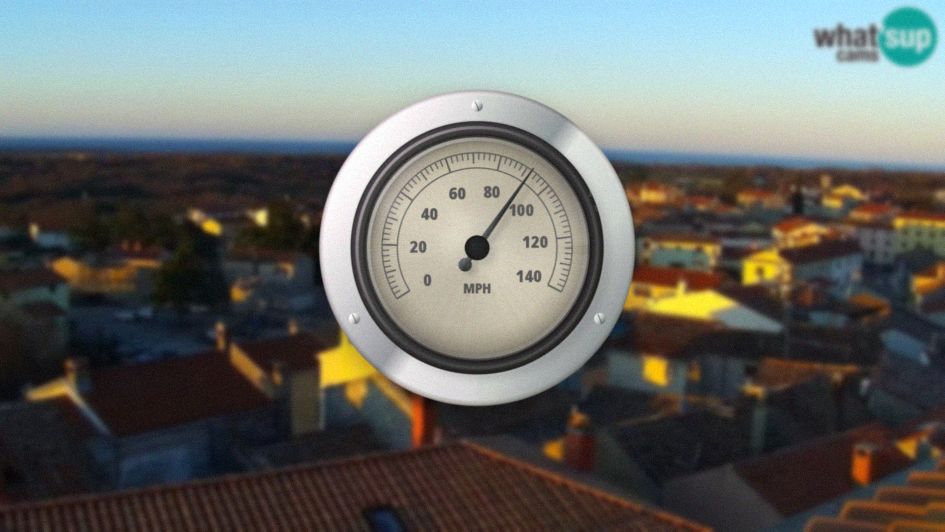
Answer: 92 mph
